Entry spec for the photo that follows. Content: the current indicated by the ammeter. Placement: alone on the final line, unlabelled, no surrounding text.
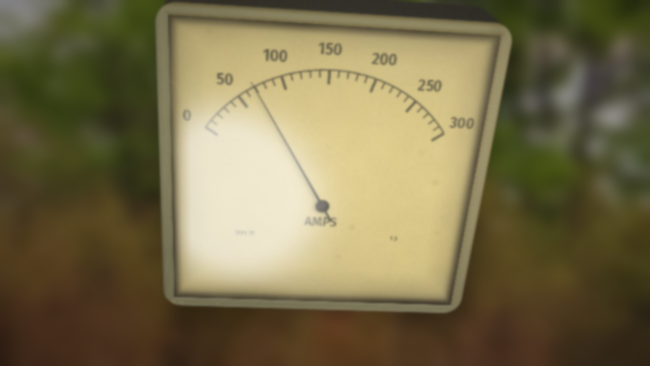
70 A
